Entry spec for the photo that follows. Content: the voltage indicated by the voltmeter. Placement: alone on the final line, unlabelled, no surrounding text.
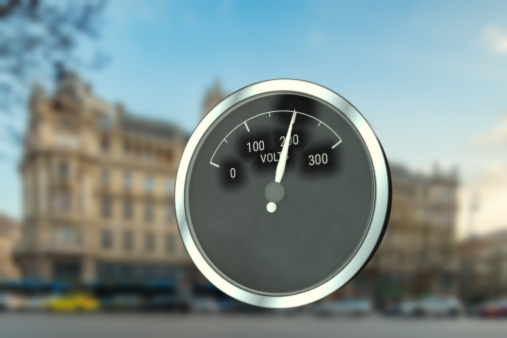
200 V
